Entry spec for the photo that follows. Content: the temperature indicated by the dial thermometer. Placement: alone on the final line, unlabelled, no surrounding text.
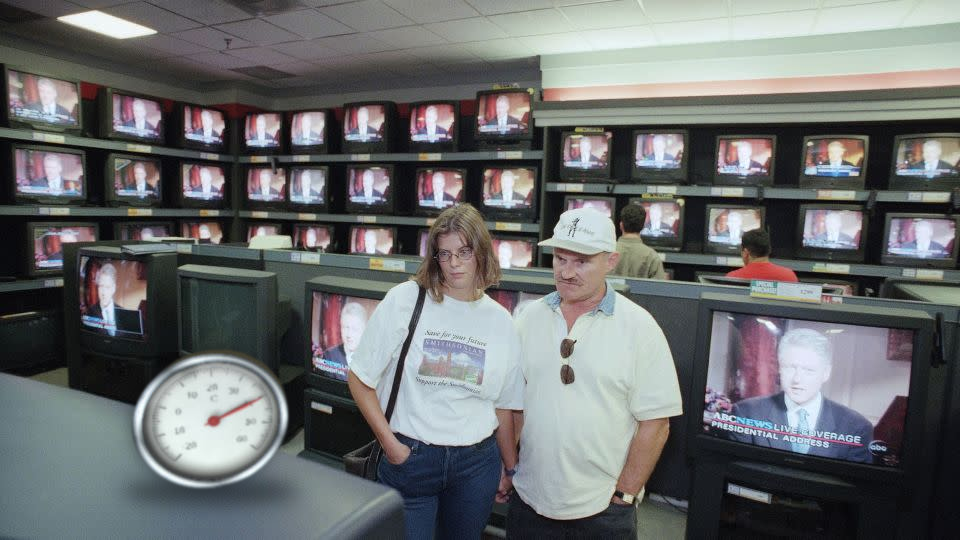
40 °C
